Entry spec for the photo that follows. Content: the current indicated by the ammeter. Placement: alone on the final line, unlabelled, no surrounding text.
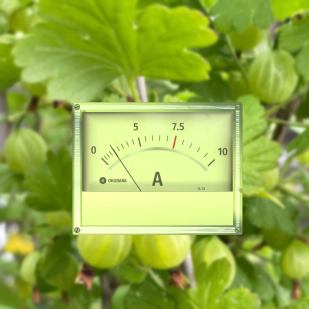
2.5 A
